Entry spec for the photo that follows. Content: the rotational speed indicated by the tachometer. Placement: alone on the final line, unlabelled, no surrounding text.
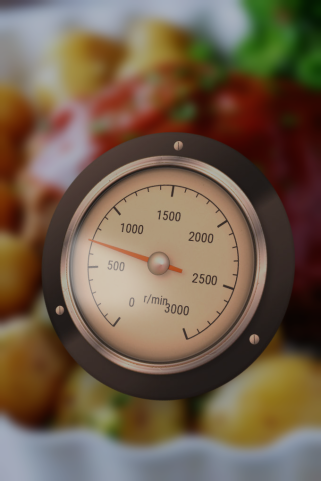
700 rpm
